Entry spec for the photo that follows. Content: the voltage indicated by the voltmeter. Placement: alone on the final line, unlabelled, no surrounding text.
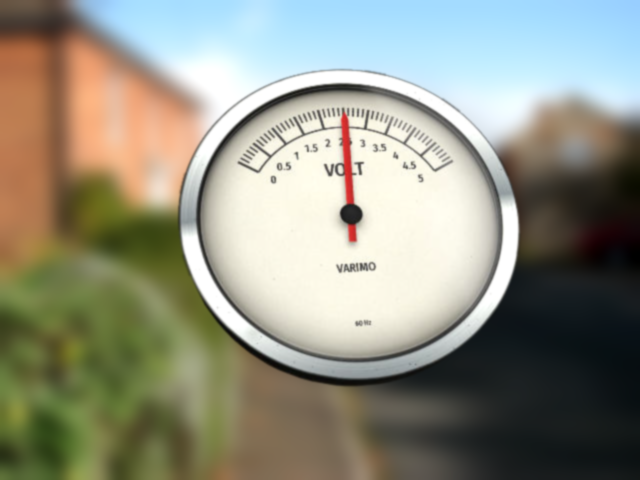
2.5 V
